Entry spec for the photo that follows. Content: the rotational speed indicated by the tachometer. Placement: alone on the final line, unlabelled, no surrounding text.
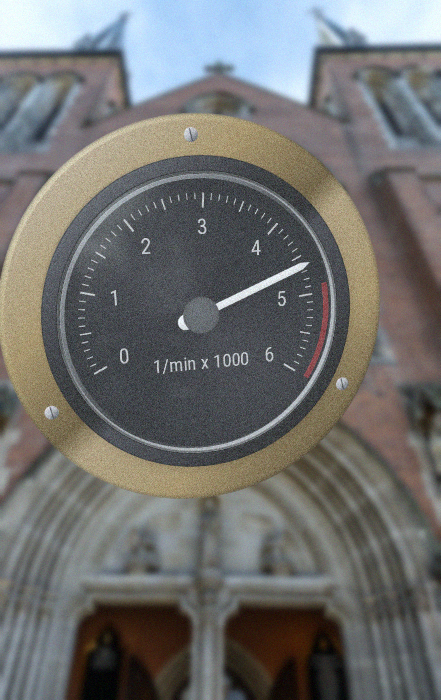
4600 rpm
